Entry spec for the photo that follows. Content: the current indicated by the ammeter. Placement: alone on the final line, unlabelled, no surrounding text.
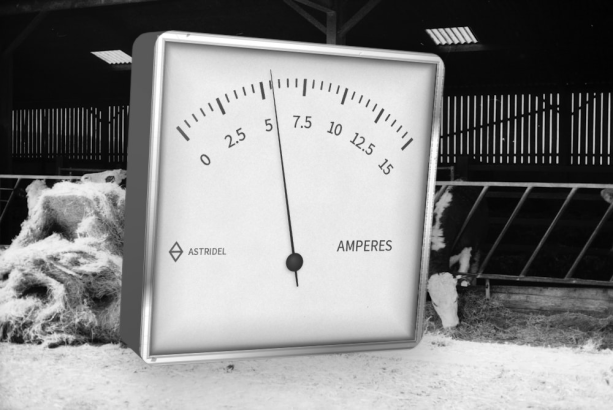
5.5 A
